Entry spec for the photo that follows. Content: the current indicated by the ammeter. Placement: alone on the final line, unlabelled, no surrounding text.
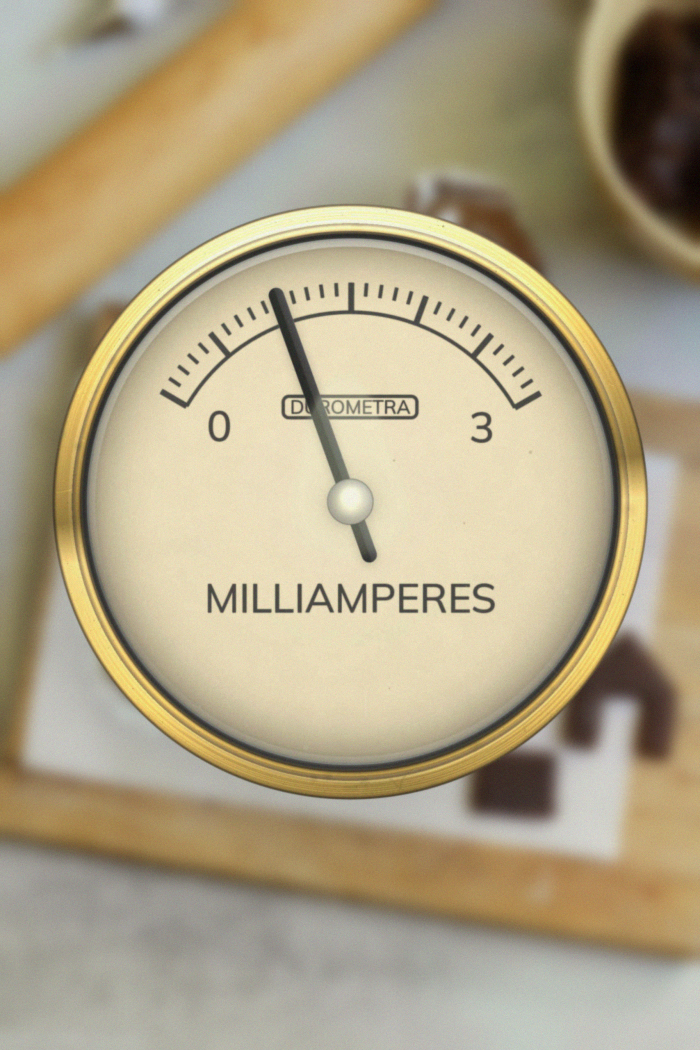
1 mA
